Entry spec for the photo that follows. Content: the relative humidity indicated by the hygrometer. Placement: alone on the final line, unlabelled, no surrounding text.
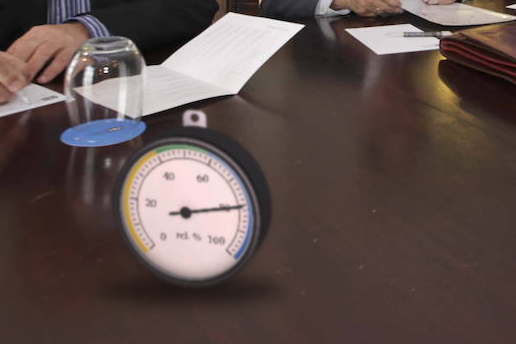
80 %
